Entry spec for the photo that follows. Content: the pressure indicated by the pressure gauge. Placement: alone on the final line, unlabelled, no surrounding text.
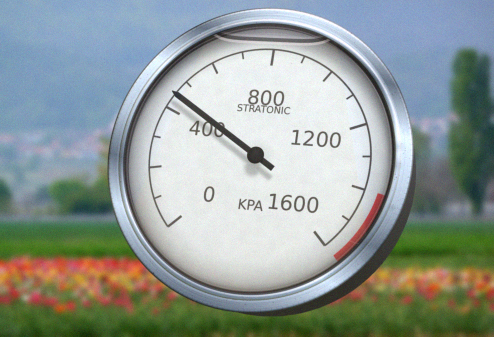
450 kPa
